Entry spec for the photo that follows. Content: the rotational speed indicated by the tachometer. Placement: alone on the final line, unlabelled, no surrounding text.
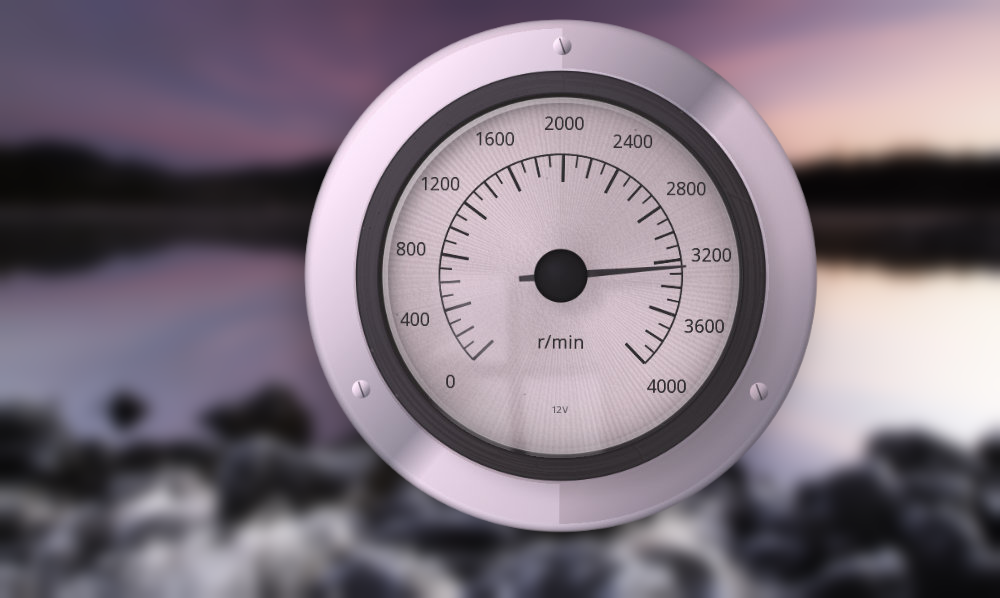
3250 rpm
